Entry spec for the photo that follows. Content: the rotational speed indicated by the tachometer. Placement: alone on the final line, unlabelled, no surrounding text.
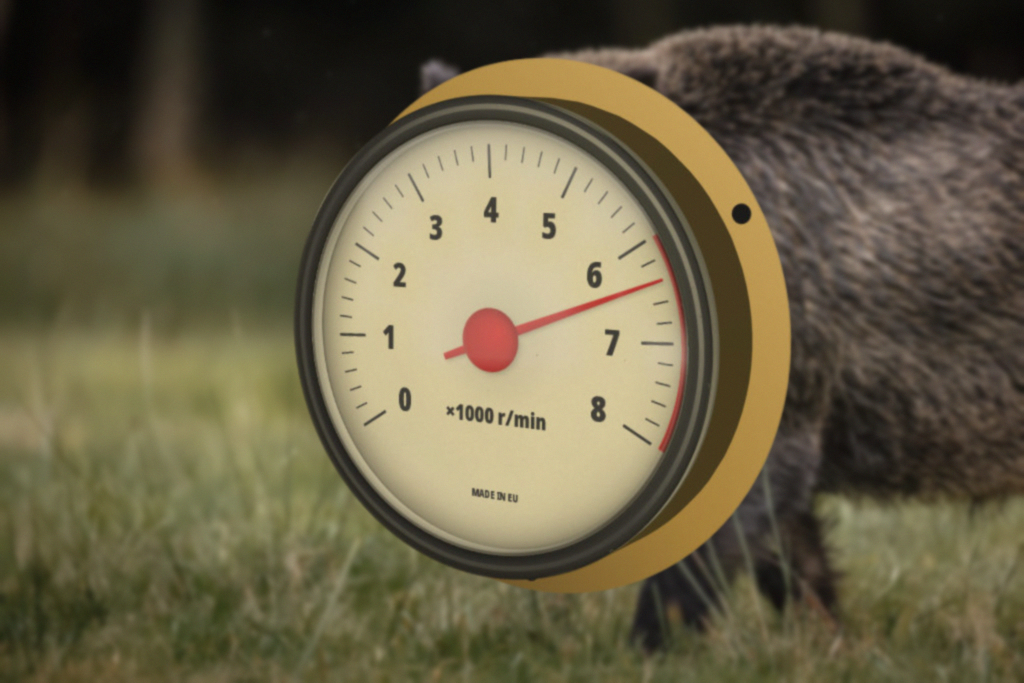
6400 rpm
